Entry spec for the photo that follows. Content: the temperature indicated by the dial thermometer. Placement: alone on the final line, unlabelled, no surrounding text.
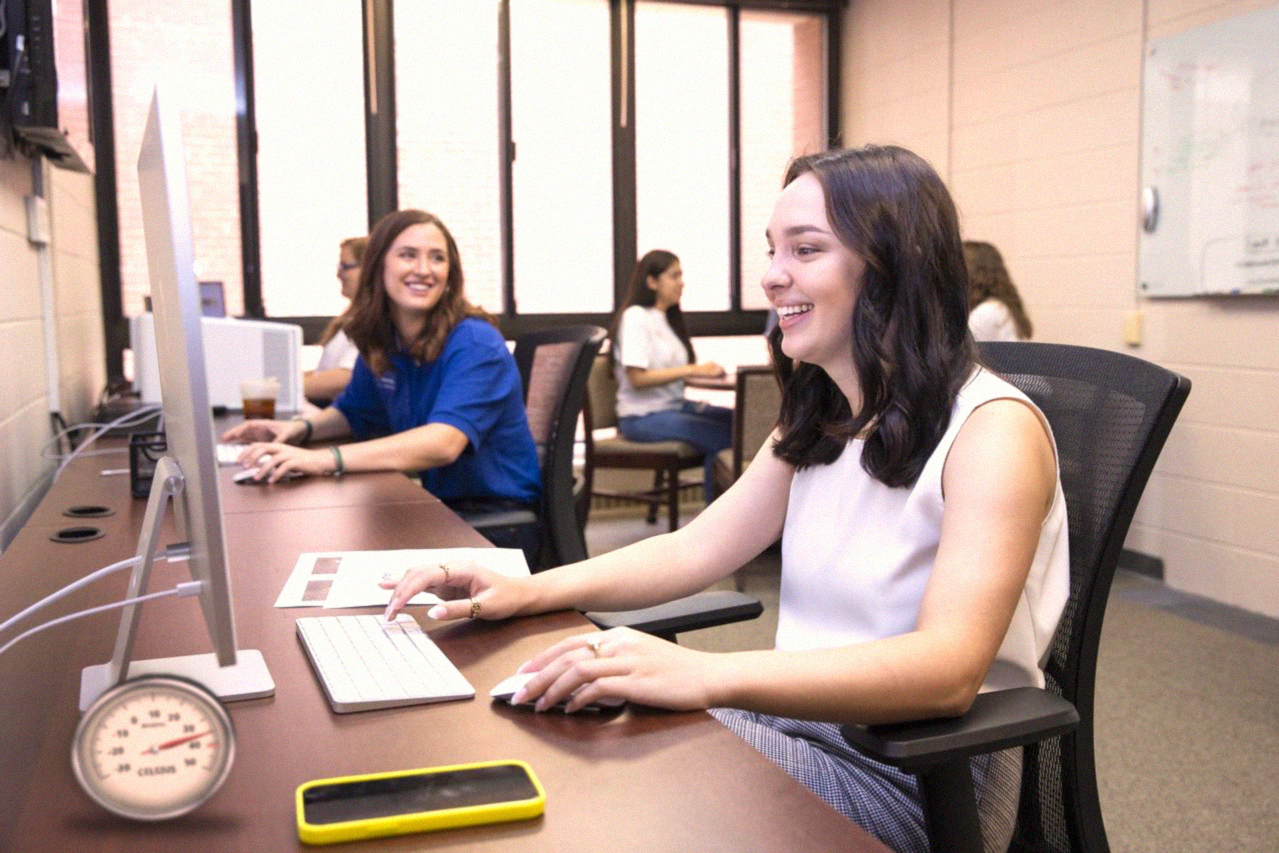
35 °C
